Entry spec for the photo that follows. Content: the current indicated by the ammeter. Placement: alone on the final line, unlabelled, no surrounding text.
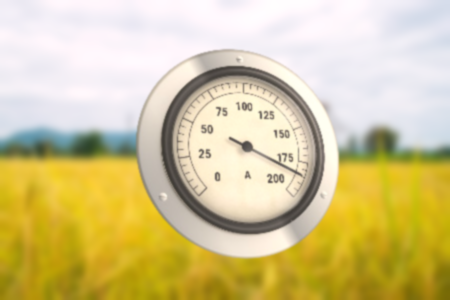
185 A
